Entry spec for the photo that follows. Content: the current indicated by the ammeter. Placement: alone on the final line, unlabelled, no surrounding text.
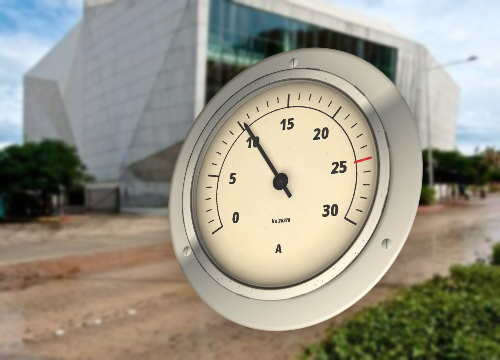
10.5 A
